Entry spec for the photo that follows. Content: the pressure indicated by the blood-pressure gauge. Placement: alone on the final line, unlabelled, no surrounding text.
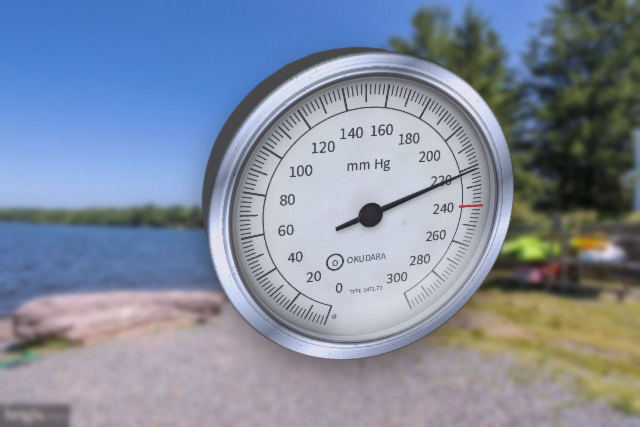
220 mmHg
